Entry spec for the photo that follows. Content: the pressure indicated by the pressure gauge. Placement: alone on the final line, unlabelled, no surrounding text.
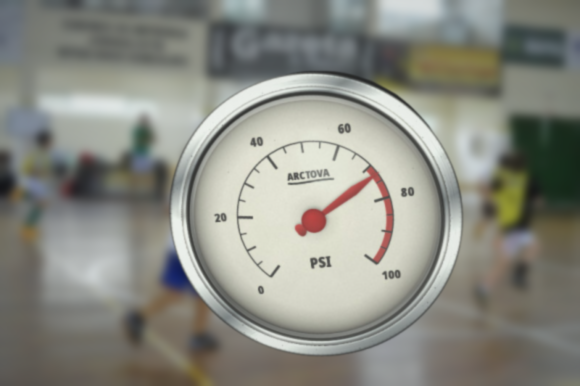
72.5 psi
